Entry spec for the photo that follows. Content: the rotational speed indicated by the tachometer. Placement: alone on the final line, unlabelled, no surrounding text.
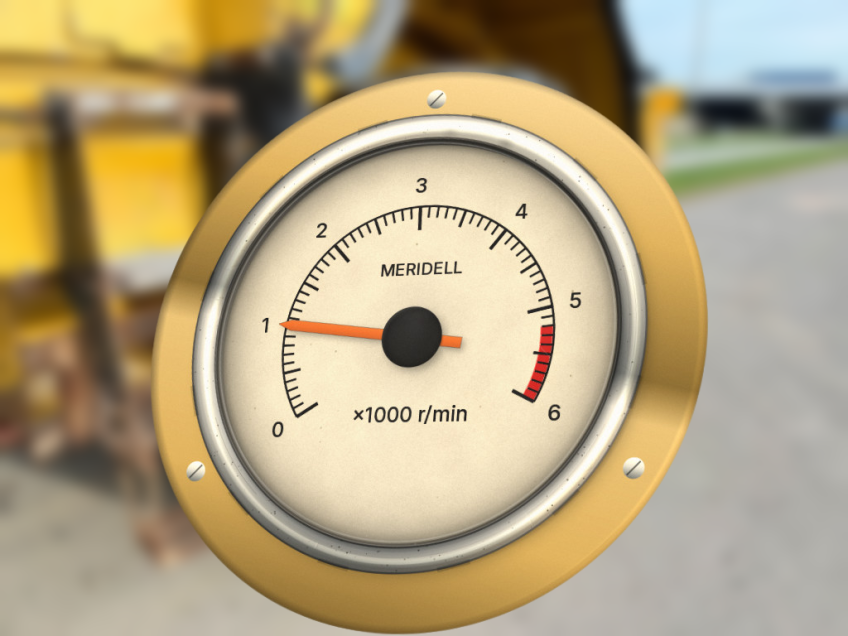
1000 rpm
